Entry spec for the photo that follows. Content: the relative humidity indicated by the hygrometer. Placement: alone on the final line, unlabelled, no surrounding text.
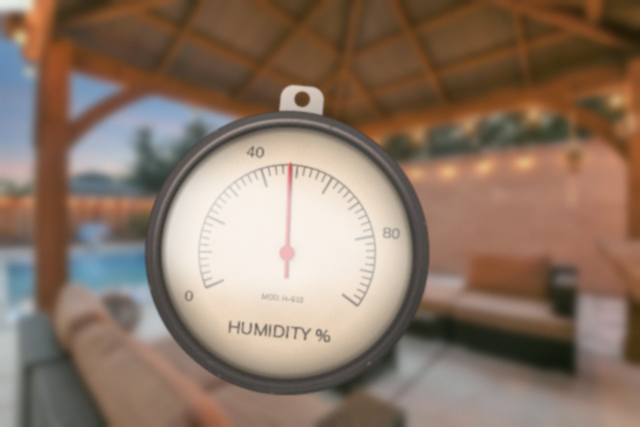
48 %
